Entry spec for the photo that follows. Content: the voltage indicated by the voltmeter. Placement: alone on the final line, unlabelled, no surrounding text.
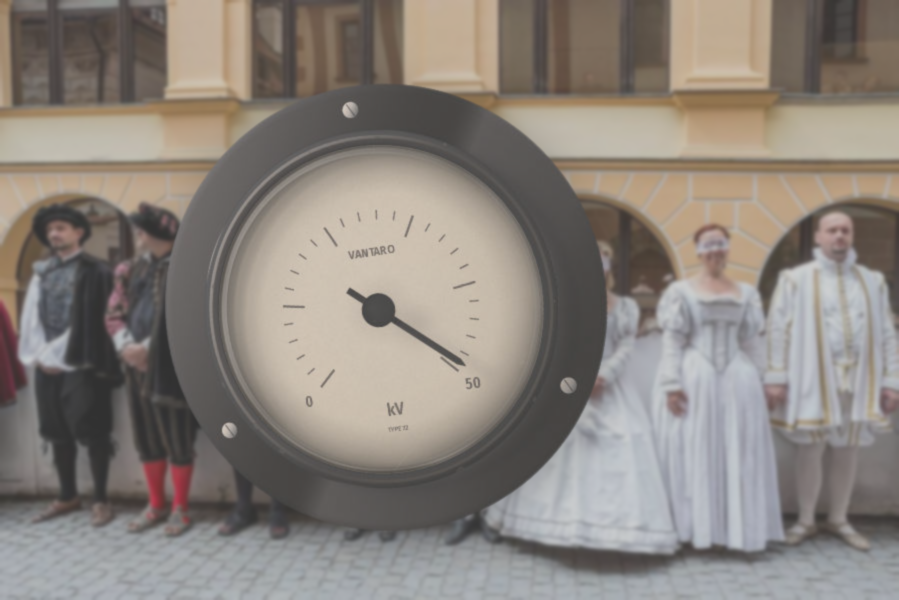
49 kV
